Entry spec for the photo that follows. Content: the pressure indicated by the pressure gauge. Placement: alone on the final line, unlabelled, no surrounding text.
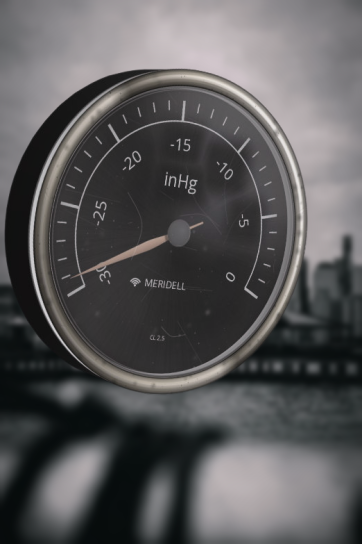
-29 inHg
